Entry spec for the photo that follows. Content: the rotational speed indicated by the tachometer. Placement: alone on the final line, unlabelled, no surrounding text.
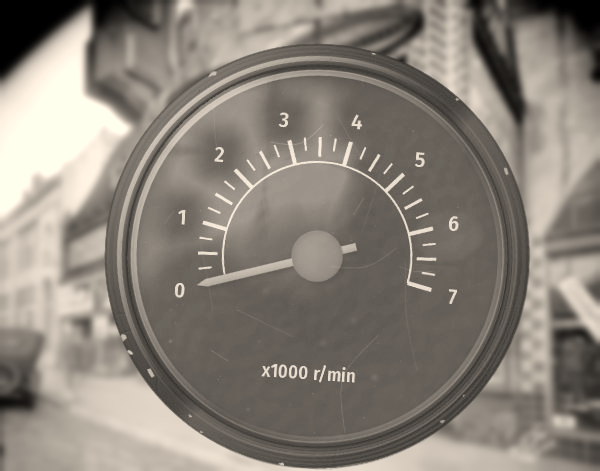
0 rpm
